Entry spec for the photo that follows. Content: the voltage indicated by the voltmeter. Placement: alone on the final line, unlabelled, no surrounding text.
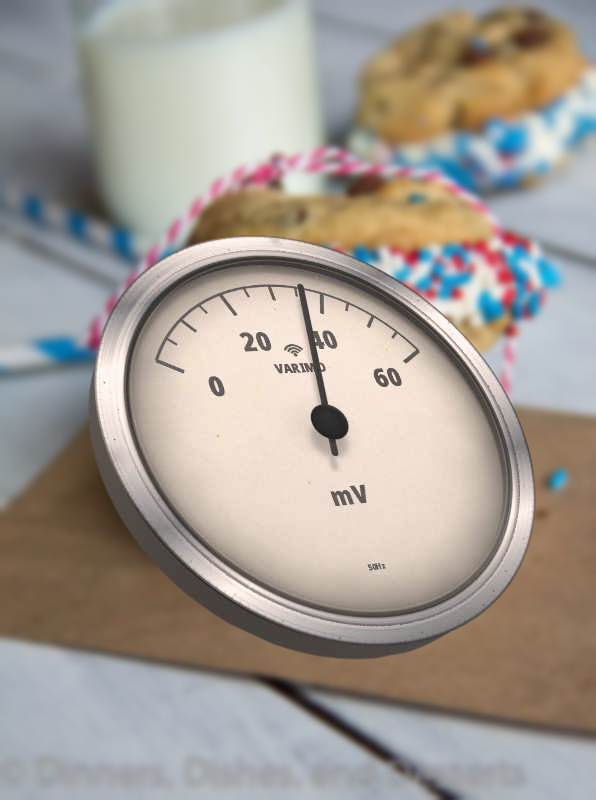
35 mV
